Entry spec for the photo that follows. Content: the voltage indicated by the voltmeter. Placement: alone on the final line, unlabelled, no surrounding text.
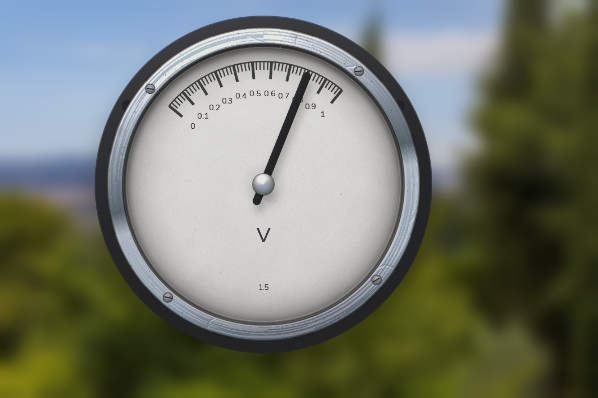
0.8 V
